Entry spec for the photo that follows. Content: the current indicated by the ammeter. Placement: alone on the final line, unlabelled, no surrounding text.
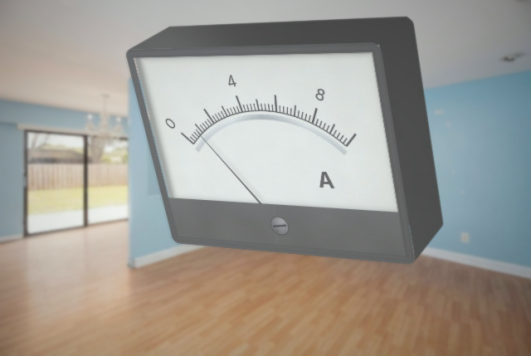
1 A
